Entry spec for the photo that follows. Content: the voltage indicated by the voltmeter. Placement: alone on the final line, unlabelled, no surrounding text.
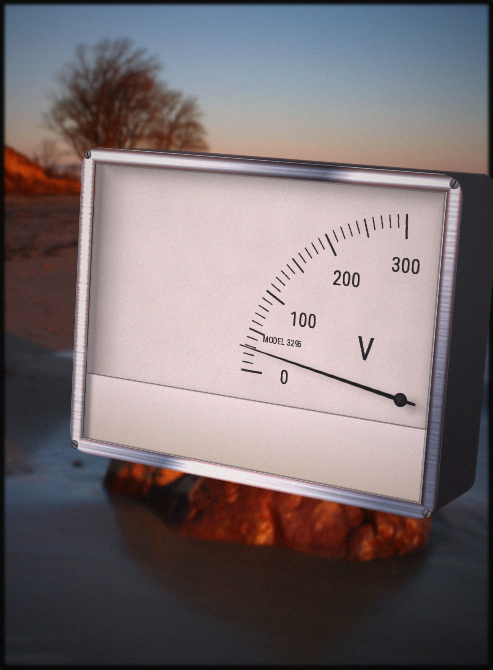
30 V
